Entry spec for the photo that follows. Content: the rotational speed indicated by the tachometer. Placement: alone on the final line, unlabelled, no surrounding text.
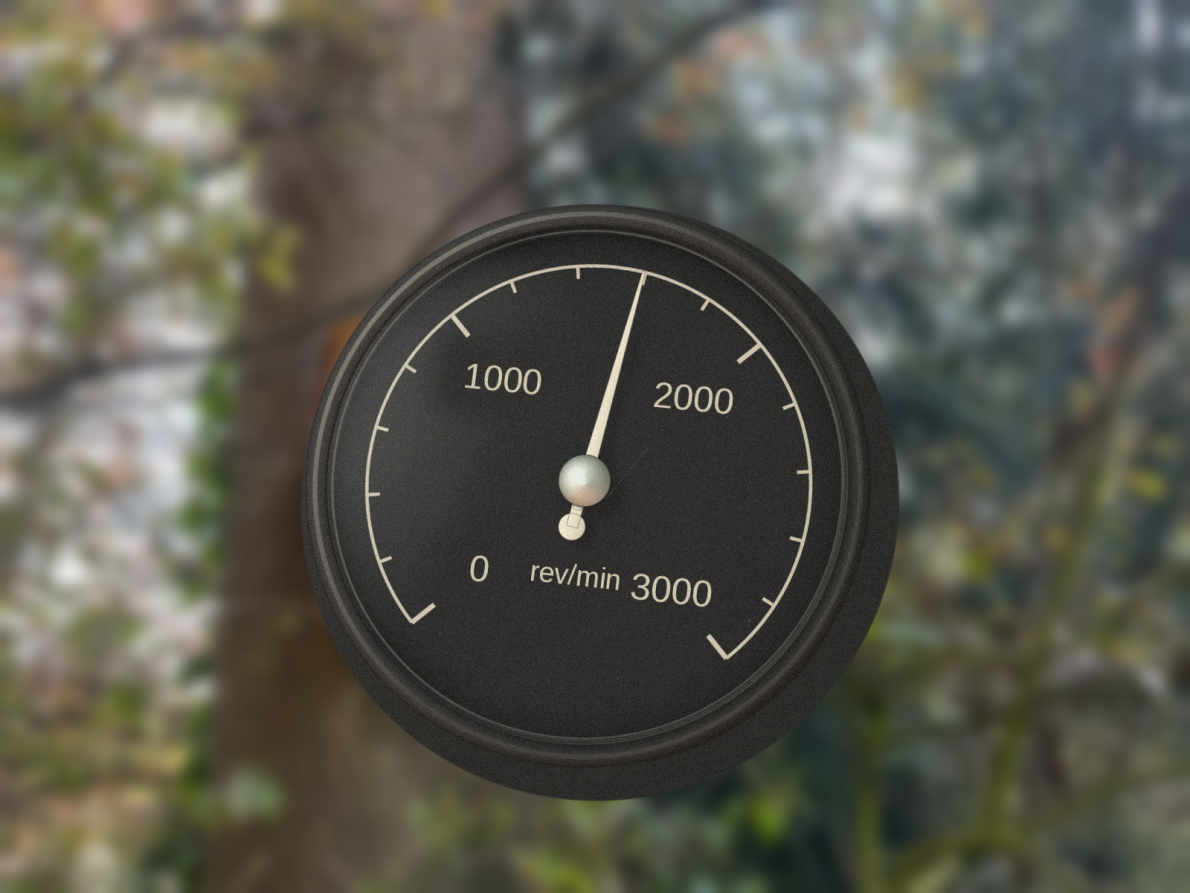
1600 rpm
